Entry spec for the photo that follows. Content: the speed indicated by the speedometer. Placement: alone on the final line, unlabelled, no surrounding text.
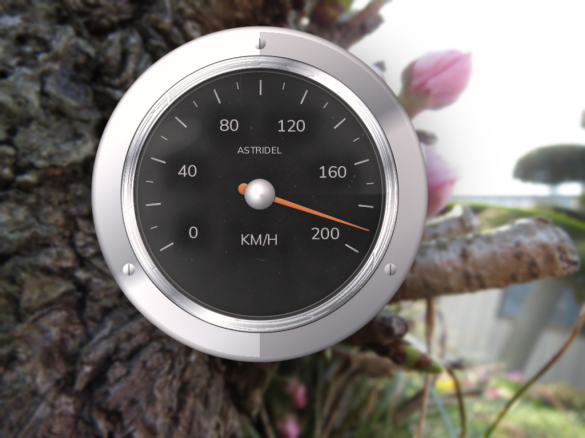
190 km/h
